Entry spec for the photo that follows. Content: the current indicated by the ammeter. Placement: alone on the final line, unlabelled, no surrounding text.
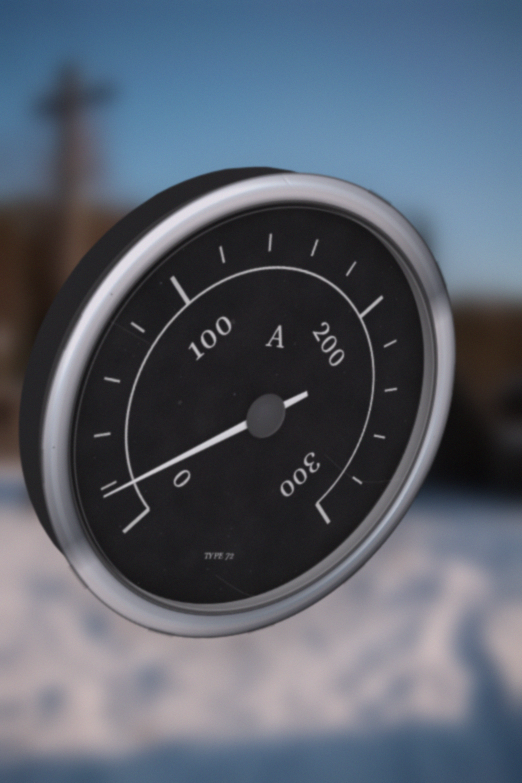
20 A
